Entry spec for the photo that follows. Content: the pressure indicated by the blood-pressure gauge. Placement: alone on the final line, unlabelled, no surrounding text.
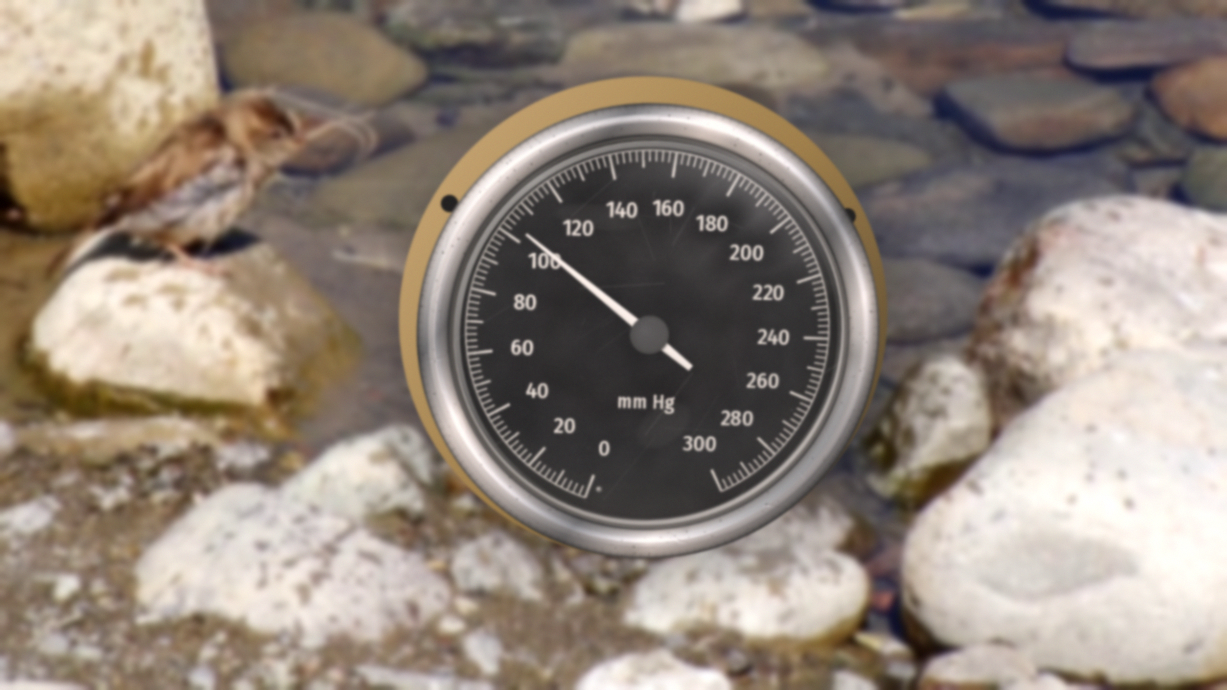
104 mmHg
